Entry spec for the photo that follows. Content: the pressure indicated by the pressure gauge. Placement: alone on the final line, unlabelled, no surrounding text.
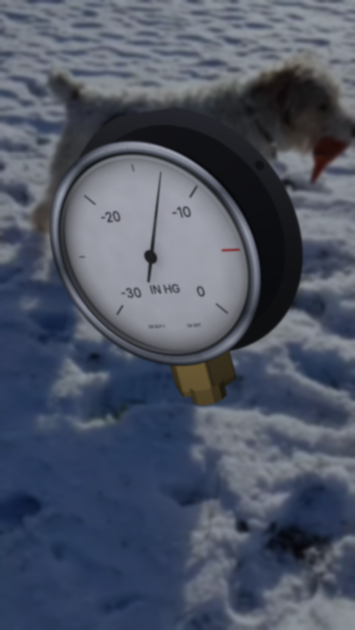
-12.5 inHg
